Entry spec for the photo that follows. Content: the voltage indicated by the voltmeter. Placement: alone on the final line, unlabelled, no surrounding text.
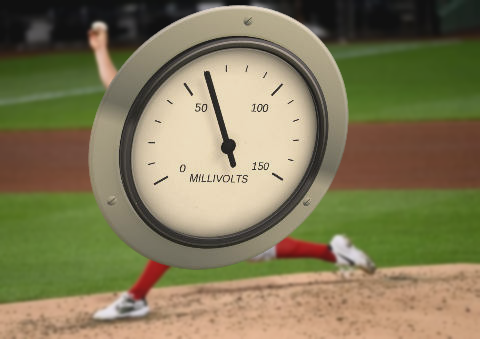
60 mV
